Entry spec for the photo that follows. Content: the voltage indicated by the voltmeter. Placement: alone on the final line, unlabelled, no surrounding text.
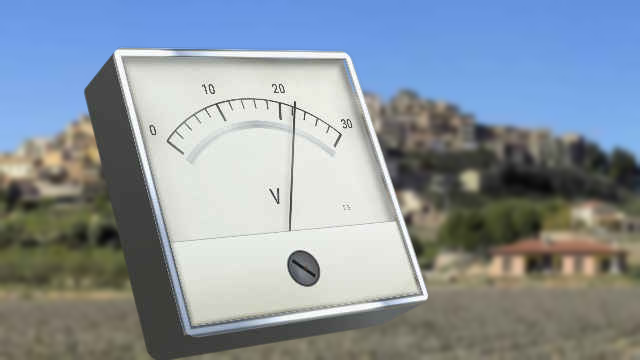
22 V
